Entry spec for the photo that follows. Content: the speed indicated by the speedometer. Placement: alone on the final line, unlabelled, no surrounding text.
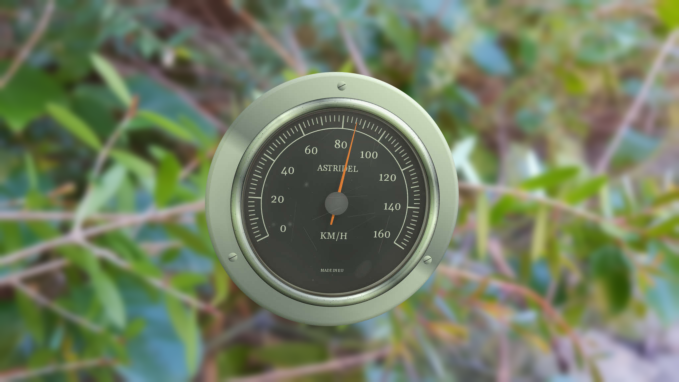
86 km/h
